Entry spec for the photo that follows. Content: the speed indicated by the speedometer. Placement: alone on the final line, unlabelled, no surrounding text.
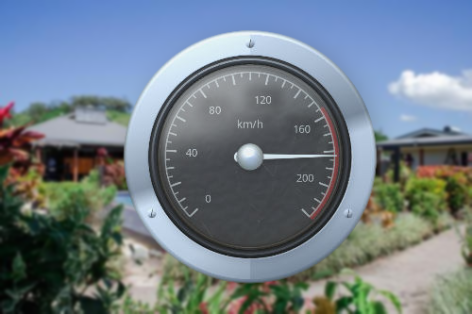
182.5 km/h
